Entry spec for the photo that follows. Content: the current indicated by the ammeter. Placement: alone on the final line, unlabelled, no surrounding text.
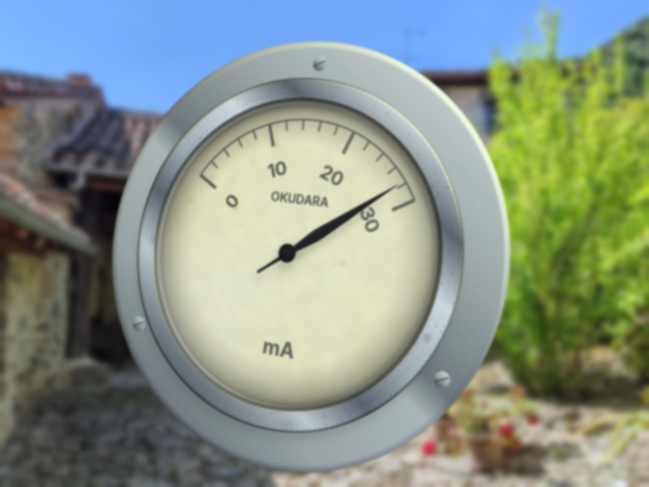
28 mA
